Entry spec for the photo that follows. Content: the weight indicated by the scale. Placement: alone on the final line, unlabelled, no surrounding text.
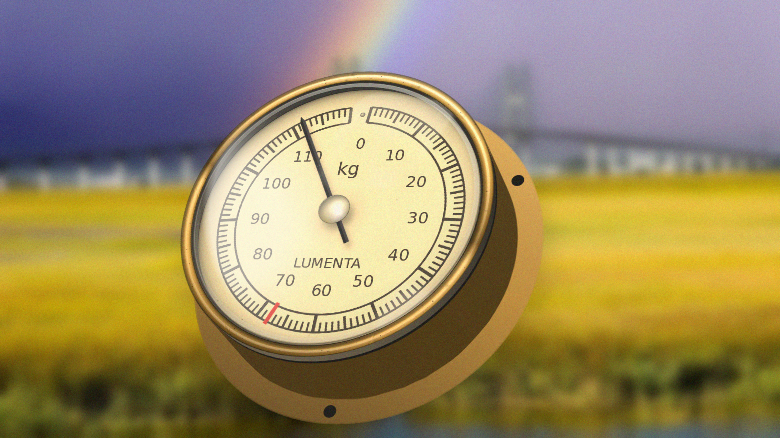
112 kg
